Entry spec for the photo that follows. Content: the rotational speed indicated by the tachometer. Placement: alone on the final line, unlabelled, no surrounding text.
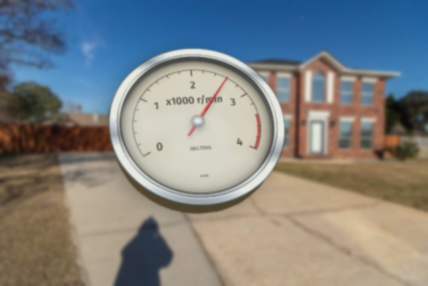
2600 rpm
